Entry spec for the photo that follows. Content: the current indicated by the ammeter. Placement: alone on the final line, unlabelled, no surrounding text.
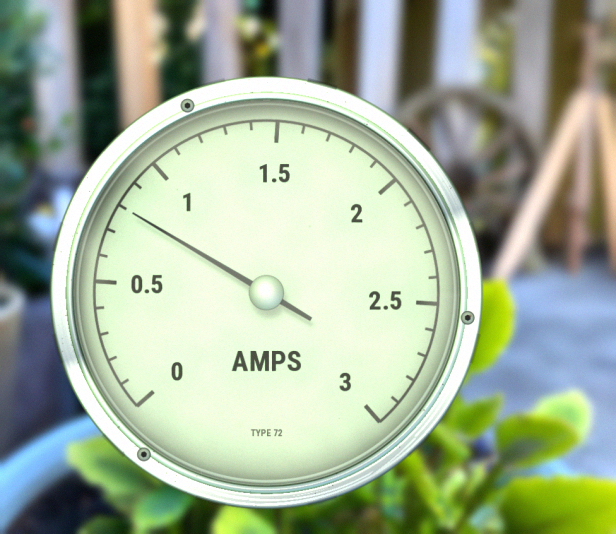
0.8 A
